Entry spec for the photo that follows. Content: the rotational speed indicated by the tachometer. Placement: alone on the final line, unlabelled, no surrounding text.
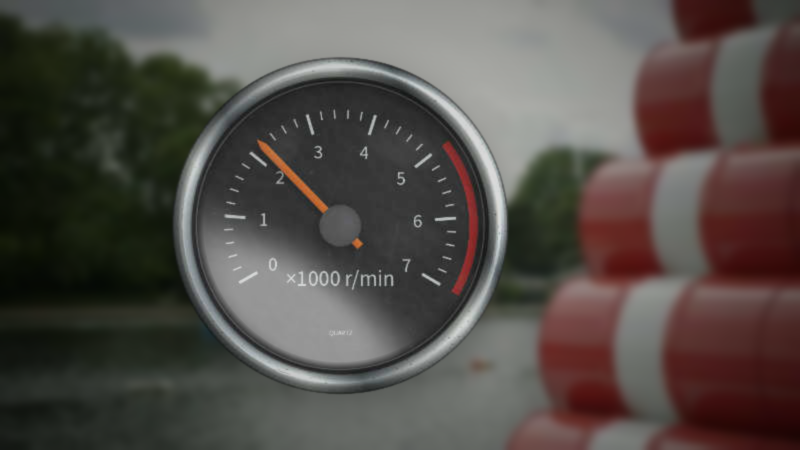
2200 rpm
